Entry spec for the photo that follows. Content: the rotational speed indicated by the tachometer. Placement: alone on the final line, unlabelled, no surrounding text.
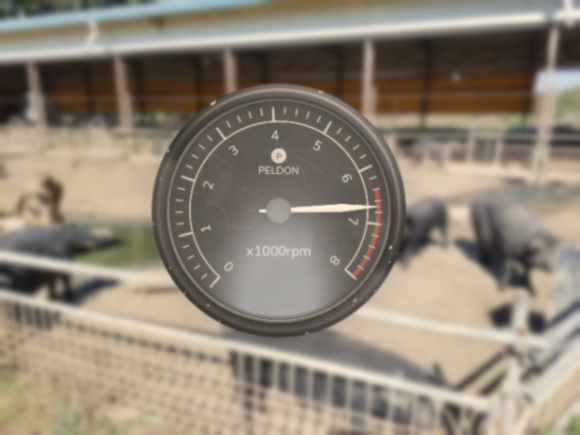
6700 rpm
